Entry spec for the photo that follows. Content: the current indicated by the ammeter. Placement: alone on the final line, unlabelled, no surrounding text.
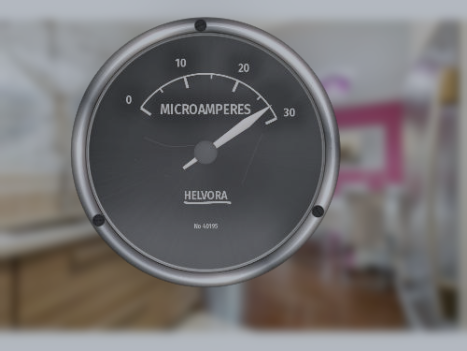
27.5 µA
